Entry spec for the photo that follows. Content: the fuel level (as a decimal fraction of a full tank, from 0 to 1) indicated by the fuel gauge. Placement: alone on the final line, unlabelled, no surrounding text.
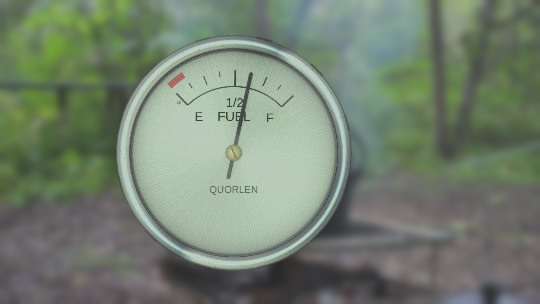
0.625
